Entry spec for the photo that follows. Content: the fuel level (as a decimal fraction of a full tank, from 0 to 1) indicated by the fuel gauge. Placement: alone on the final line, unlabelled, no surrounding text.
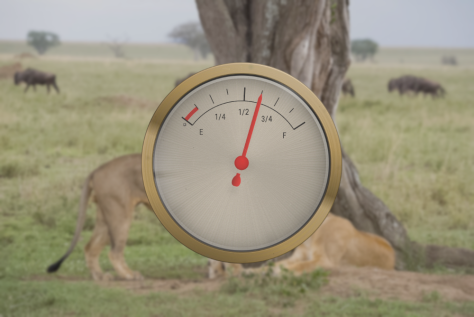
0.625
